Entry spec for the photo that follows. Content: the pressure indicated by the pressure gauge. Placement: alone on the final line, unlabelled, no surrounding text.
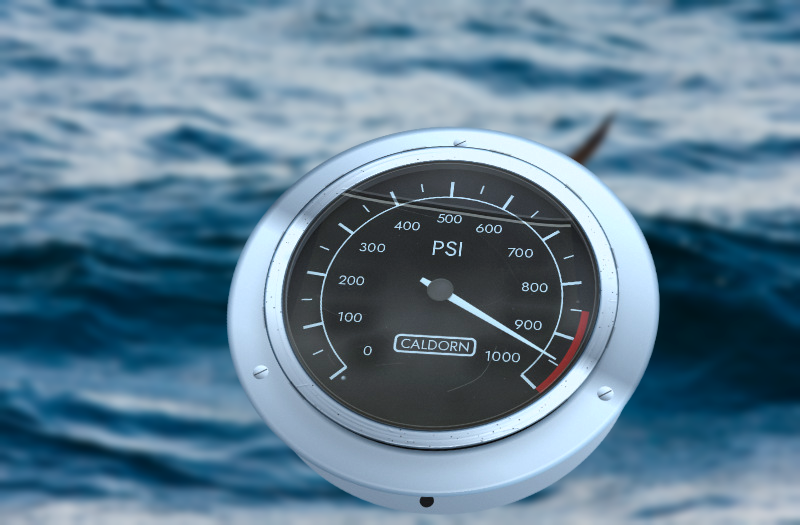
950 psi
